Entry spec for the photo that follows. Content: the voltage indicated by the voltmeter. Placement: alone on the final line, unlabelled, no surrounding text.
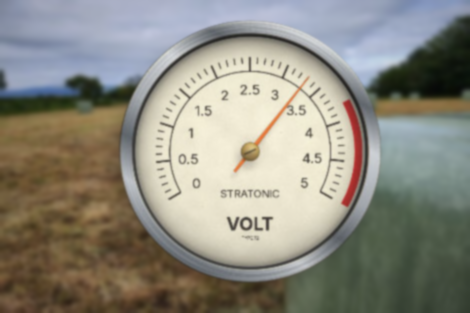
3.3 V
